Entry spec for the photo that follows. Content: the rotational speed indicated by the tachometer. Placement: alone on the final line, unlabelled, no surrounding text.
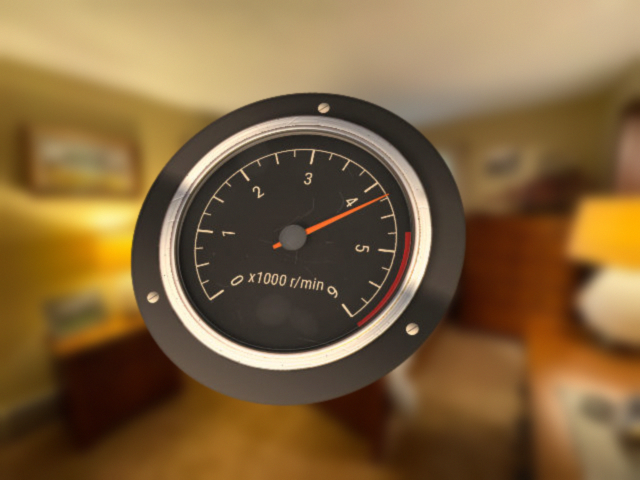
4250 rpm
